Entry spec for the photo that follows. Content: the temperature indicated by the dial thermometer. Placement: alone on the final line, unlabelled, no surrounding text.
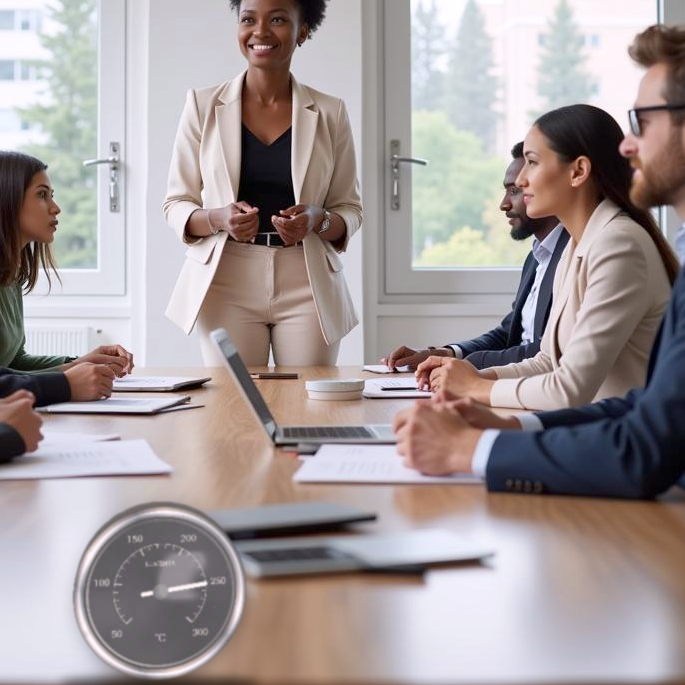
250 °C
